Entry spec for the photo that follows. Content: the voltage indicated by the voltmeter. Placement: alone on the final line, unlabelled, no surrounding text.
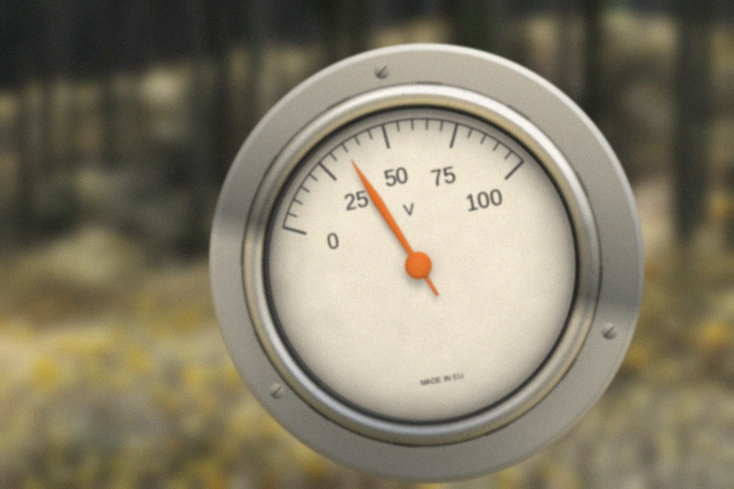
35 V
